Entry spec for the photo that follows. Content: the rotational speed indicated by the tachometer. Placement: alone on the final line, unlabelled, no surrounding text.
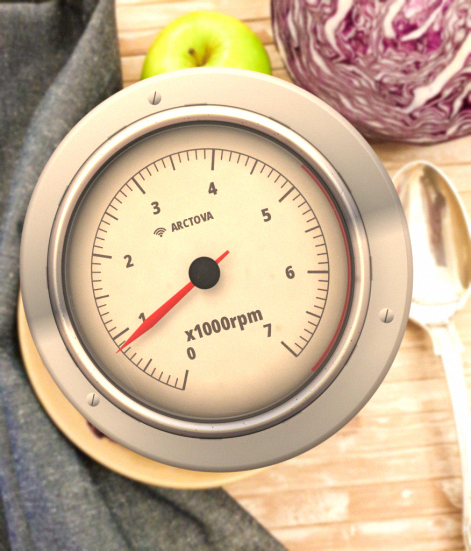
850 rpm
